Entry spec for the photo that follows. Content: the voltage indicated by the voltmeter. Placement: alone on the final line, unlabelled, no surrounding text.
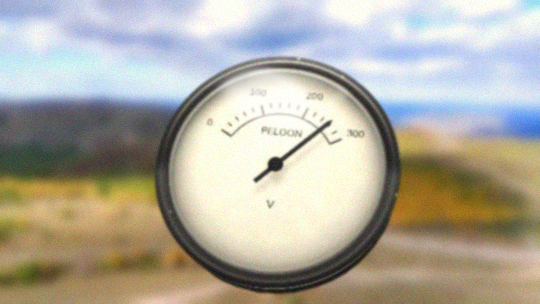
260 V
